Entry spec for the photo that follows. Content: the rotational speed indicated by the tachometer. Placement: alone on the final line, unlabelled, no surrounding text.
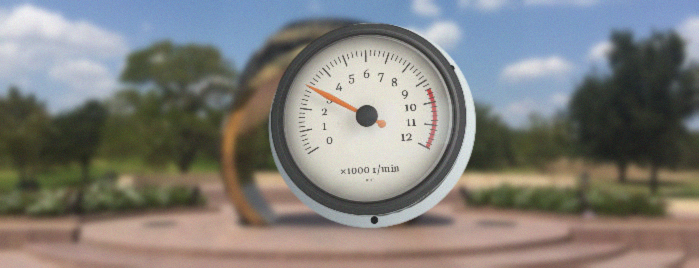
3000 rpm
